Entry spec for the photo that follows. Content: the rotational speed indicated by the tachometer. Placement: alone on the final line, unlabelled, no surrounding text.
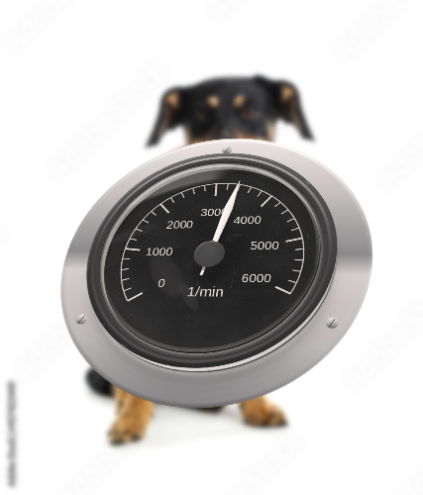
3400 rpm
